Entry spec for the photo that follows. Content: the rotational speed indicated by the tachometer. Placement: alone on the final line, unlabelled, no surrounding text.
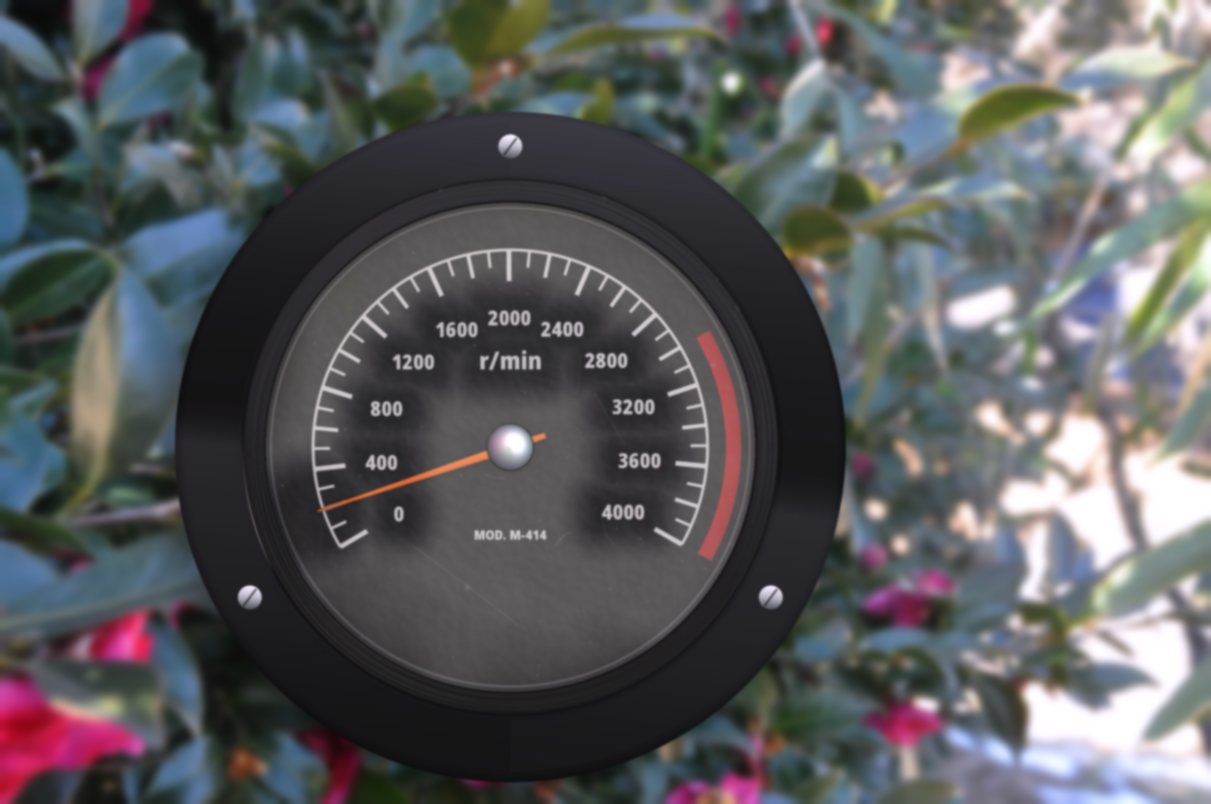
200 rpm
